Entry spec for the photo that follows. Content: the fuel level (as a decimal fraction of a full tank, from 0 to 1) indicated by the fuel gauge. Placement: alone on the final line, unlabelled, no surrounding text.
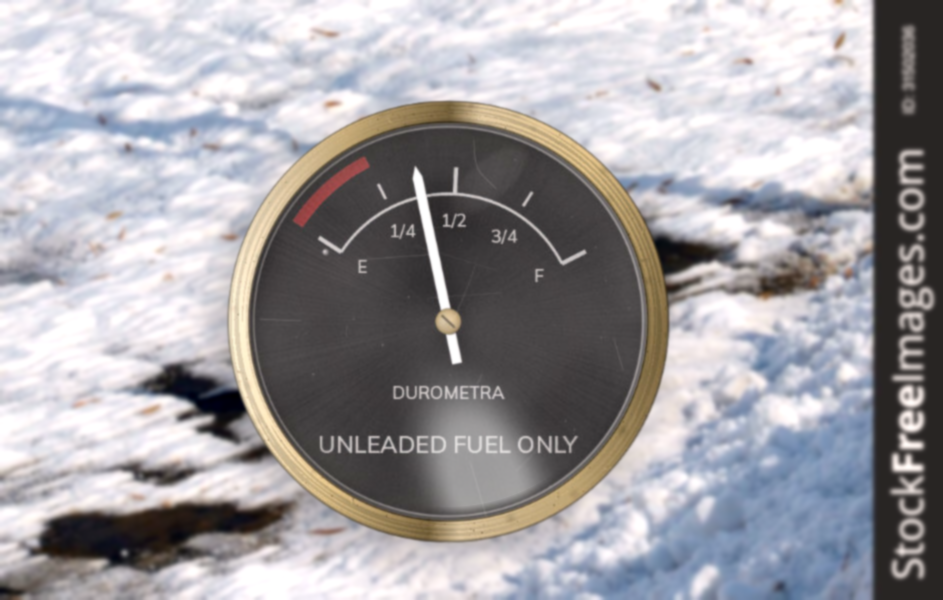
0.375
